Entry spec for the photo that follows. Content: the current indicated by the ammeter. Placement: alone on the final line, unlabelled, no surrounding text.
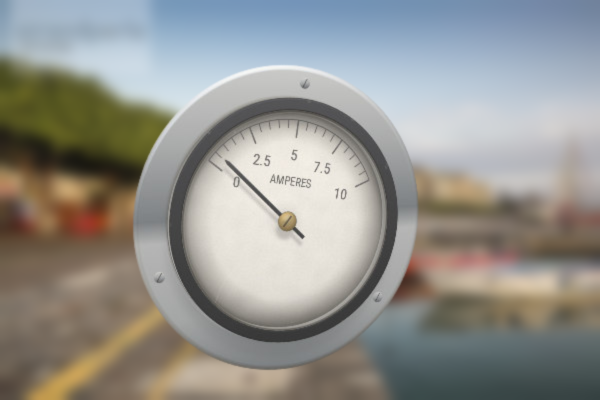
0.5 A
